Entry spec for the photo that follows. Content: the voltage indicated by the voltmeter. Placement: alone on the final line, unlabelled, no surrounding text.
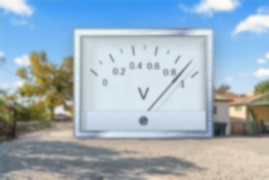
0.9 V
